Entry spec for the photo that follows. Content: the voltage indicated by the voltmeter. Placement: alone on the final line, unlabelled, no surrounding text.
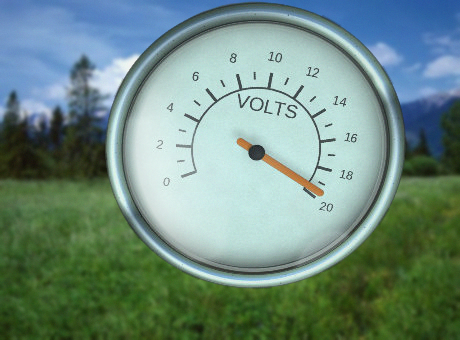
19.5 V
